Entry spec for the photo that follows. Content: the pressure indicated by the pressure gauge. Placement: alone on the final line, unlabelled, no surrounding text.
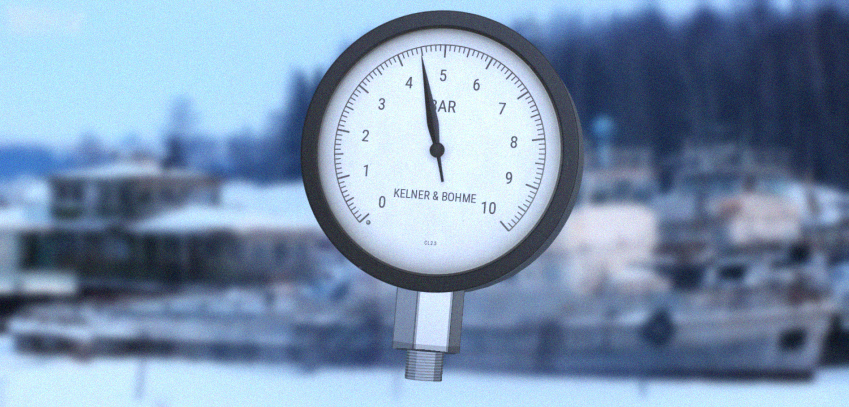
4.5 bar
